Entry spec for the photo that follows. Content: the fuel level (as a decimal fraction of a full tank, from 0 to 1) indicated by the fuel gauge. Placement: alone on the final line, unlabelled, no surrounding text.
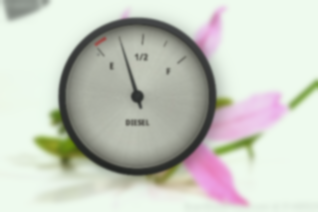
0.25
